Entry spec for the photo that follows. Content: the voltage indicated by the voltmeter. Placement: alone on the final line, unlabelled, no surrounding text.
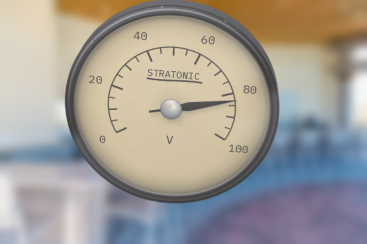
82.5 V
